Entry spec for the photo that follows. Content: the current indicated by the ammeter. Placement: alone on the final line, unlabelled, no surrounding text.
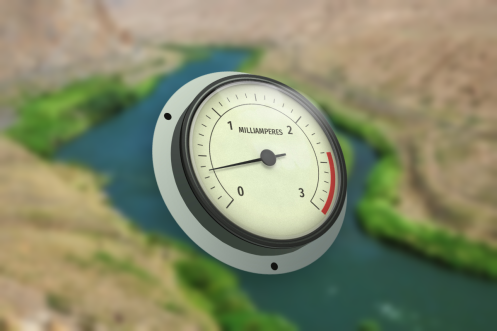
0.35 mA
